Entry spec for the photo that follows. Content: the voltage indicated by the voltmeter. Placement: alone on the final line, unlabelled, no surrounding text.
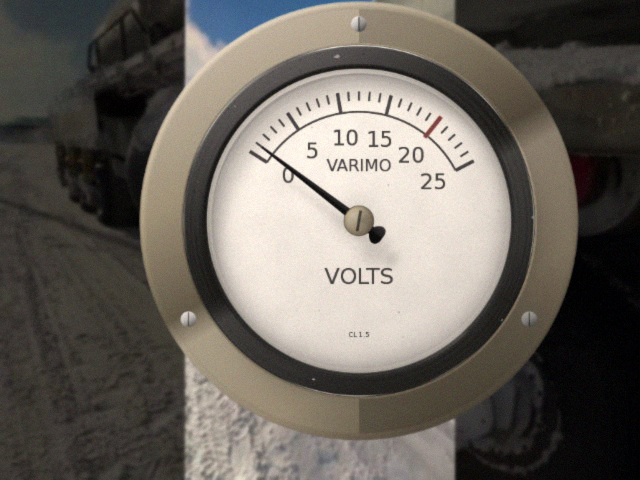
1 V
